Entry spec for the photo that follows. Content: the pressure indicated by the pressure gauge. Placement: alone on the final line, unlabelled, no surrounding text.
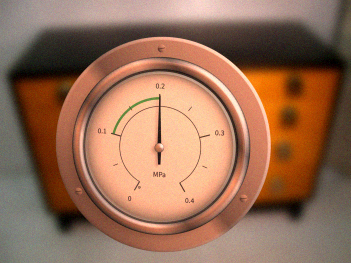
0.2 MPa
